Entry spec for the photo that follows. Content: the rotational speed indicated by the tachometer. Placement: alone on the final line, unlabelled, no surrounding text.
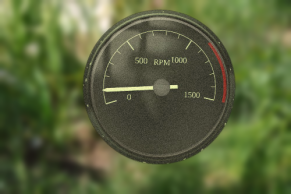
100 rpm
